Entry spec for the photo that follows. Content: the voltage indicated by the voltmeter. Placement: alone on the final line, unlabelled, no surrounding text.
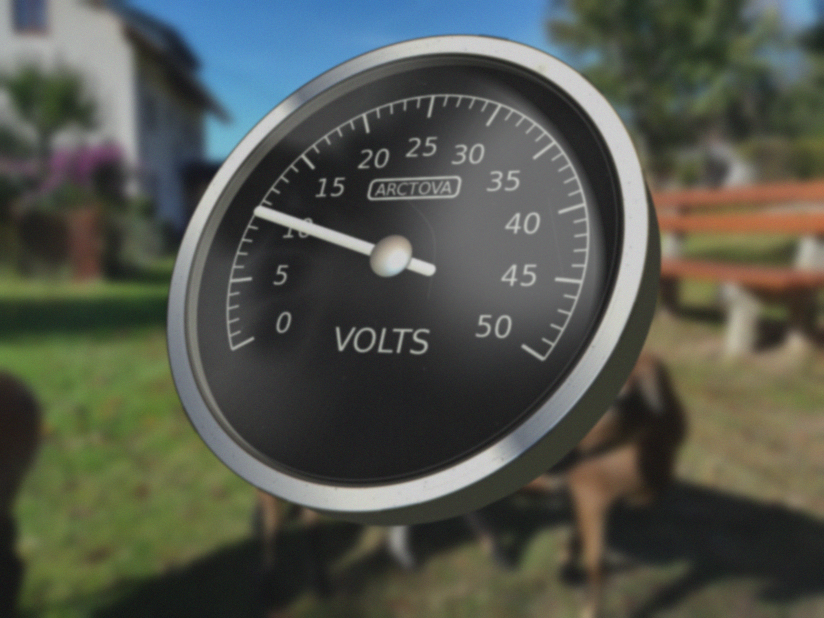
10 V
